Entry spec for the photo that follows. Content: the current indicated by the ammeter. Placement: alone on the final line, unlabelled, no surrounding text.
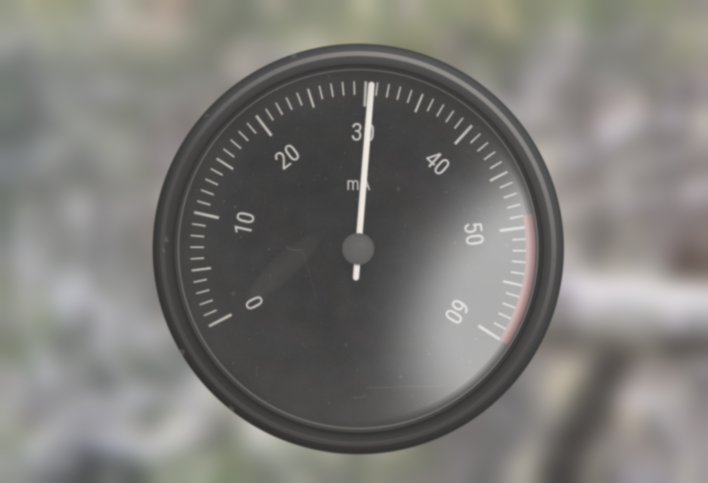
30.5 mA
